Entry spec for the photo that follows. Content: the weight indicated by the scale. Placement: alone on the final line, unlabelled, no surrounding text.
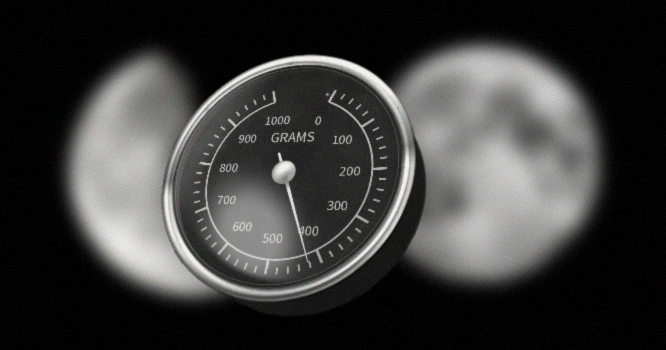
420 g
